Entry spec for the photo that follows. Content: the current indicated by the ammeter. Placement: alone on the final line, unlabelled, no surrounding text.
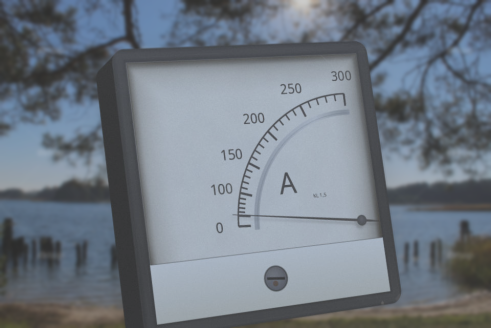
50 A
